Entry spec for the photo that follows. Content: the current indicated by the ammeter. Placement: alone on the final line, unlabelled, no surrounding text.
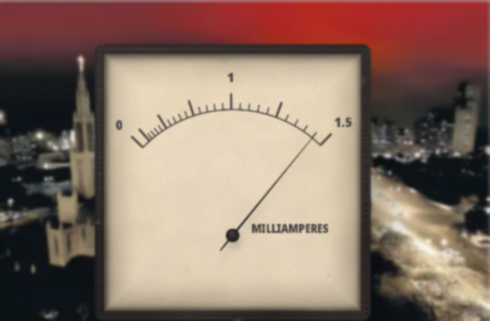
1.45 mA
